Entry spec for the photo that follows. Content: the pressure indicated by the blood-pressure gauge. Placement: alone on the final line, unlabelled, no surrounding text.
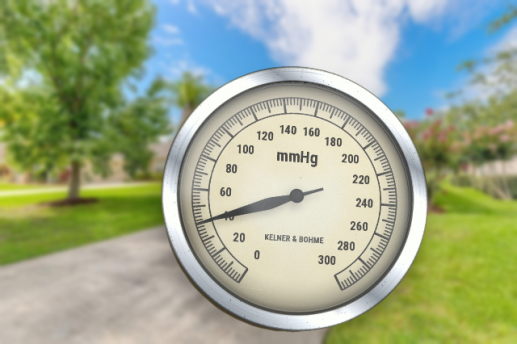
40 mmHg
